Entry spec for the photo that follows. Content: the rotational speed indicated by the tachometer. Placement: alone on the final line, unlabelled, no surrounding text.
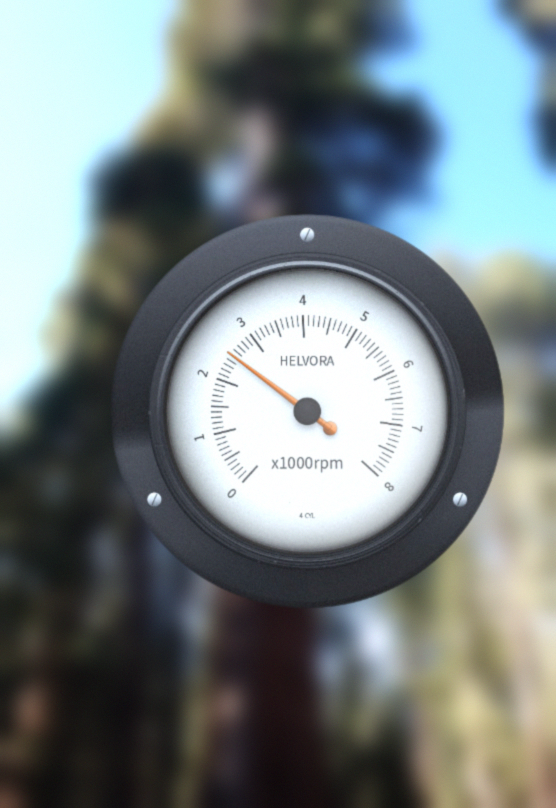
2500 rpm
